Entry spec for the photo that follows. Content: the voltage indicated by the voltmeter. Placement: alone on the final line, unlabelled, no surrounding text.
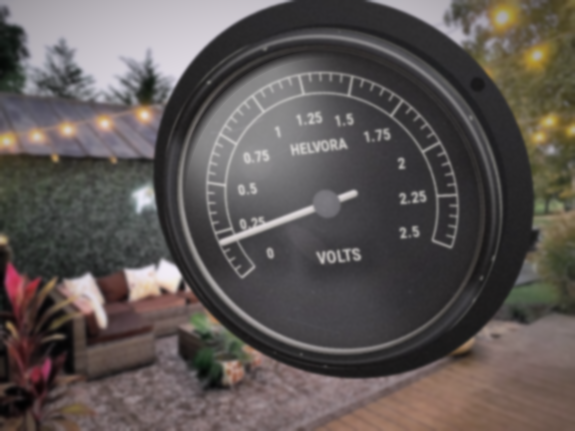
0.2 V
